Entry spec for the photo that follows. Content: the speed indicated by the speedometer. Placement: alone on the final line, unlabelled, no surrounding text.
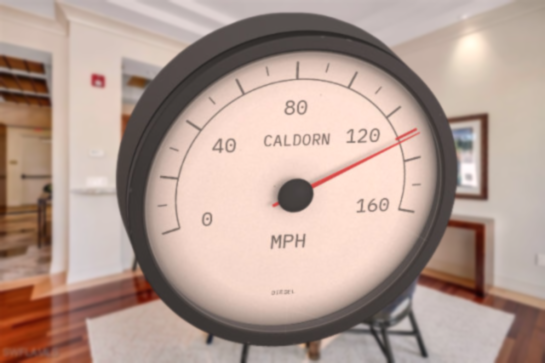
130 mph
